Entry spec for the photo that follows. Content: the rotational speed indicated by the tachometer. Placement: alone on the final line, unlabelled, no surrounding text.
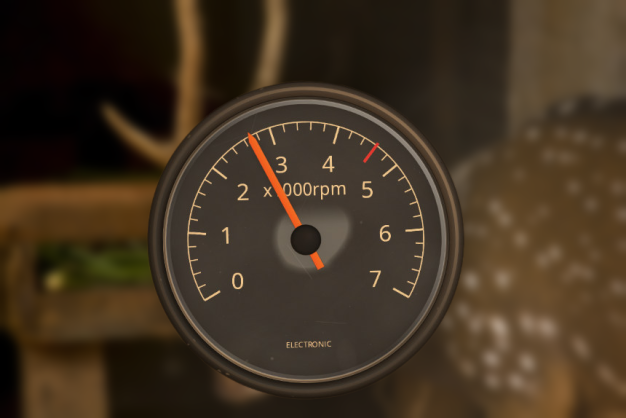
2700 rpm
